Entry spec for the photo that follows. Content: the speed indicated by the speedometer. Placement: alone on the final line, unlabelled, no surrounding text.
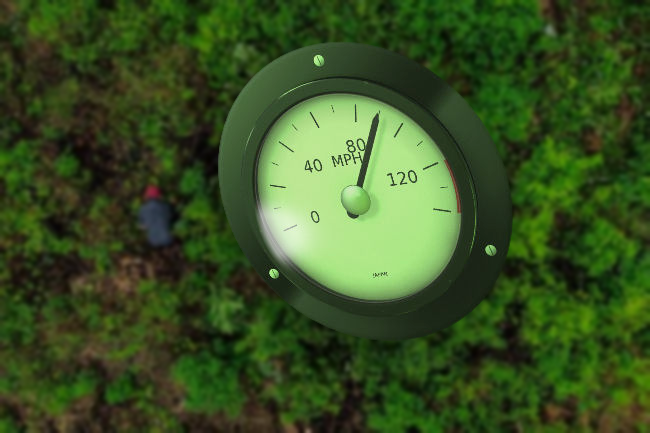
90 mph
